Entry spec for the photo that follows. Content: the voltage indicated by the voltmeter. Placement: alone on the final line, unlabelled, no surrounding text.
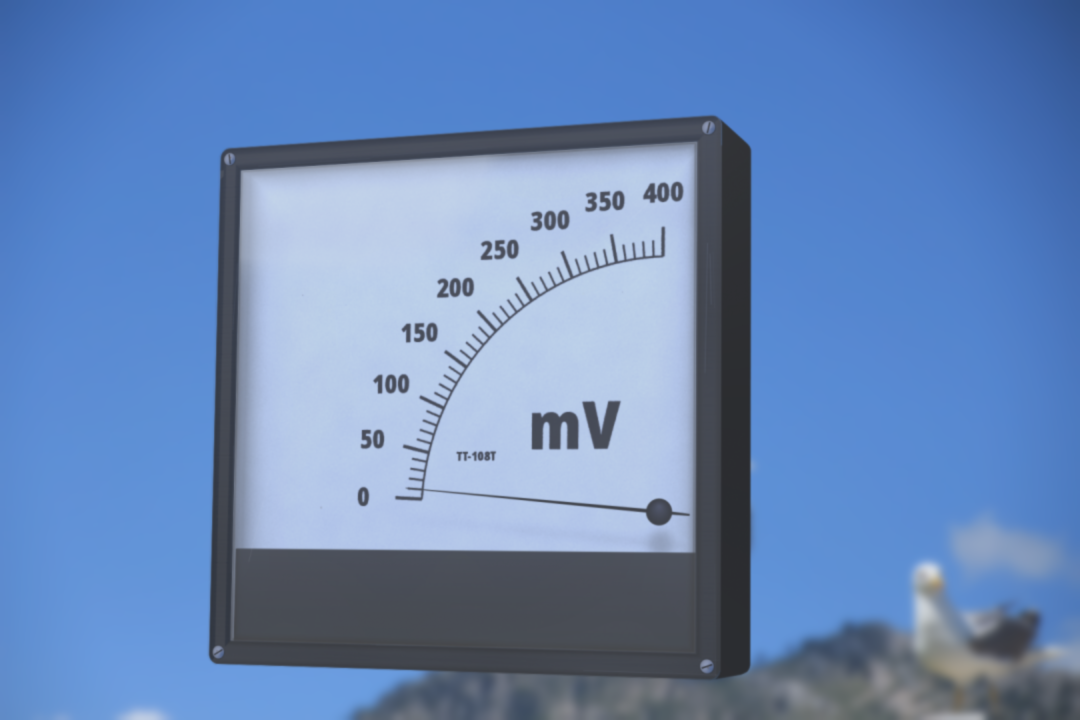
10 mV
